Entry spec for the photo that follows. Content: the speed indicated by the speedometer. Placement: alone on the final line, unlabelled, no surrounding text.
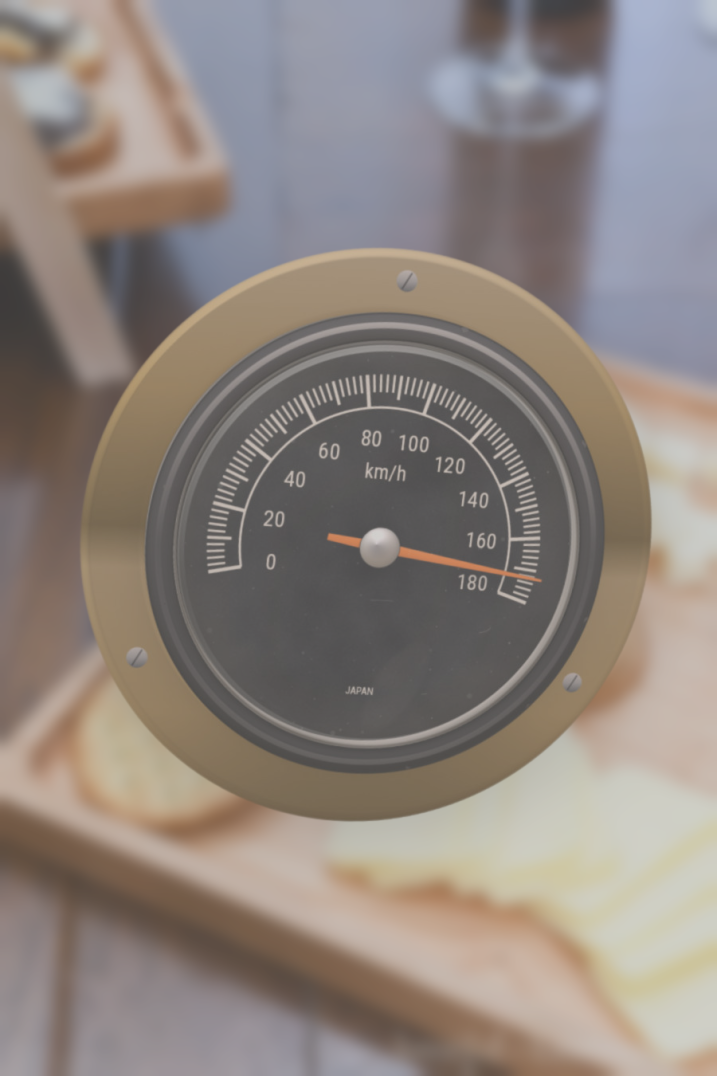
172 km/h
